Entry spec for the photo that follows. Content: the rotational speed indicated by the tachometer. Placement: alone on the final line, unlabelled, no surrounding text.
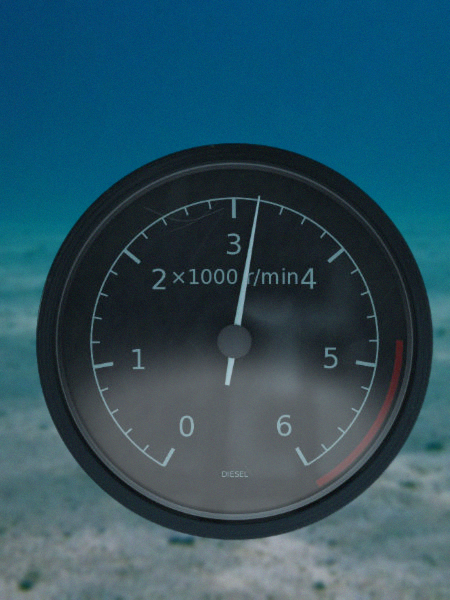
3200 rpm
